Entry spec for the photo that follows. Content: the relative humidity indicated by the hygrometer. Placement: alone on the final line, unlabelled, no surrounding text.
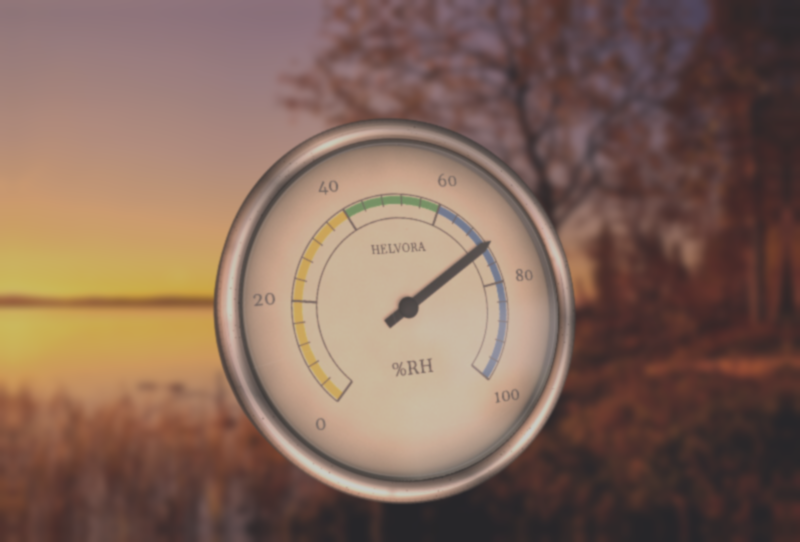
72 %
